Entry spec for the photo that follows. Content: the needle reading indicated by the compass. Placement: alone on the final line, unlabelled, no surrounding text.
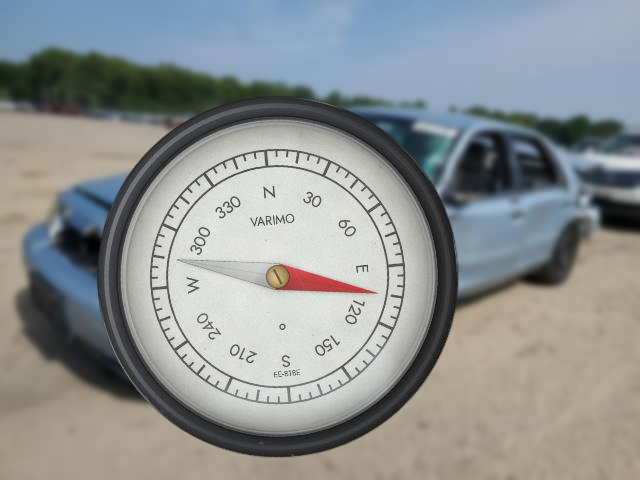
105 °
